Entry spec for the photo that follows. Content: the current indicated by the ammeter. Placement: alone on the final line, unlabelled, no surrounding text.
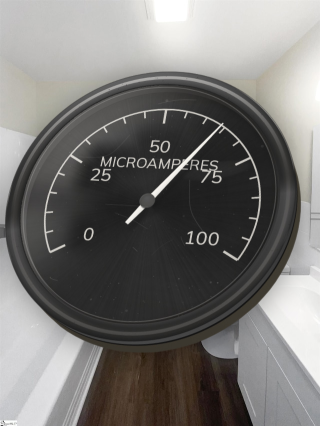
65 µA
